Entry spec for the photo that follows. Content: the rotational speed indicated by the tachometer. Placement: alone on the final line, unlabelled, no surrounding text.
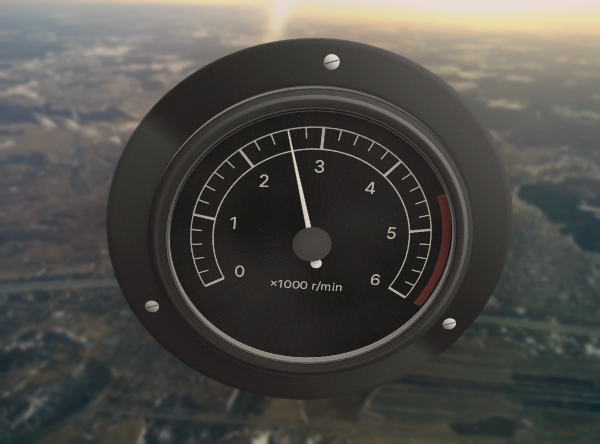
2600 rpm
